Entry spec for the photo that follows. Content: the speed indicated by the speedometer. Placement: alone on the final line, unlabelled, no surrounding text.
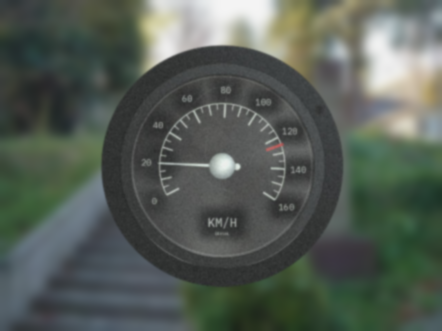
20 km/h
